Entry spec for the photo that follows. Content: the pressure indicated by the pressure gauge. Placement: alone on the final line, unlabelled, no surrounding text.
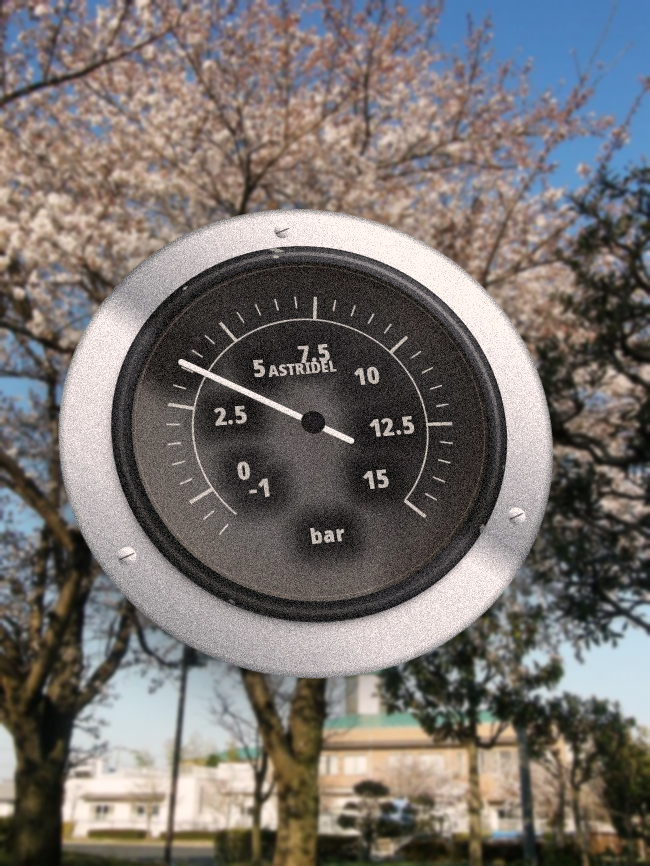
3.5 bar
